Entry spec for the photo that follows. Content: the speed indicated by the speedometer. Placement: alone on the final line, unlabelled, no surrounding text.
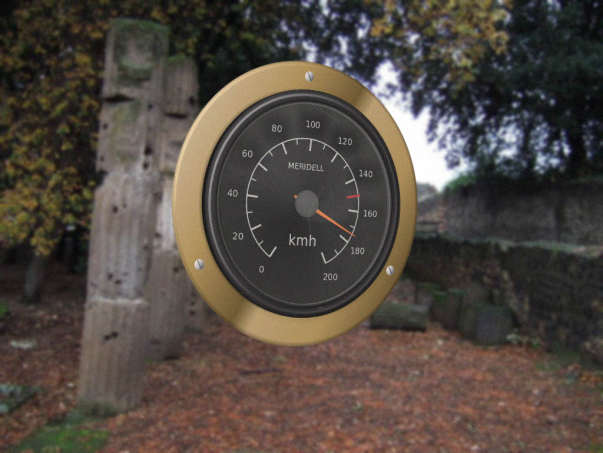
175 km/h
